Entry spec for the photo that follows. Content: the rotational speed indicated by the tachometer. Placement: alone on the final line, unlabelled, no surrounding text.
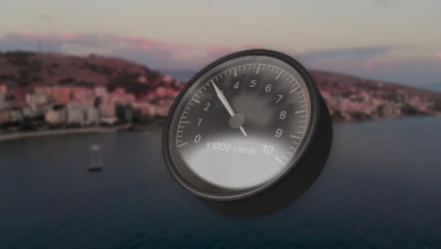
3000 rpm
